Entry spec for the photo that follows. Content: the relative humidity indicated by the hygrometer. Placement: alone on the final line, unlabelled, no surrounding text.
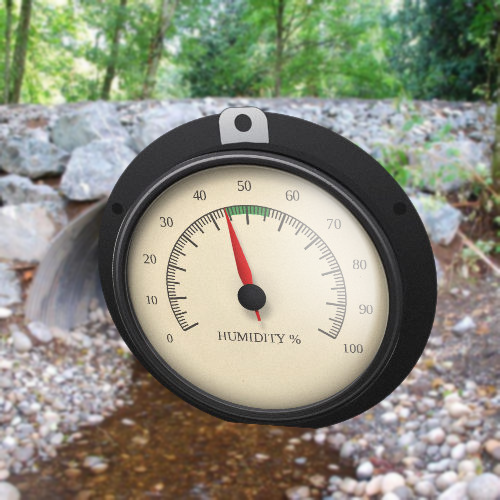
45 %
